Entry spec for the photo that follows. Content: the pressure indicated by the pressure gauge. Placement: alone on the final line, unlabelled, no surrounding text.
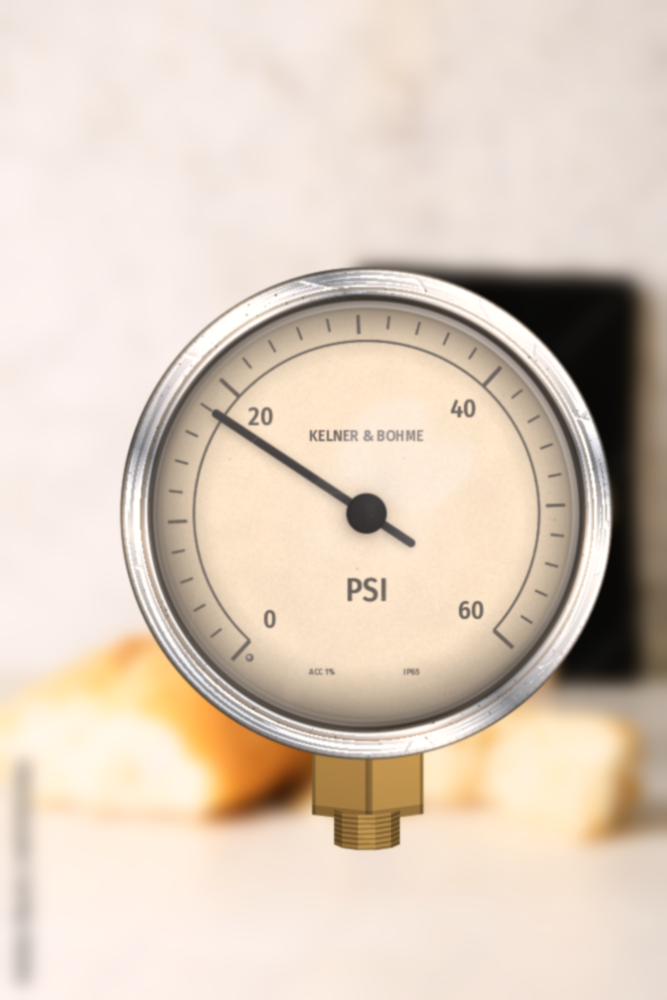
18 psi
